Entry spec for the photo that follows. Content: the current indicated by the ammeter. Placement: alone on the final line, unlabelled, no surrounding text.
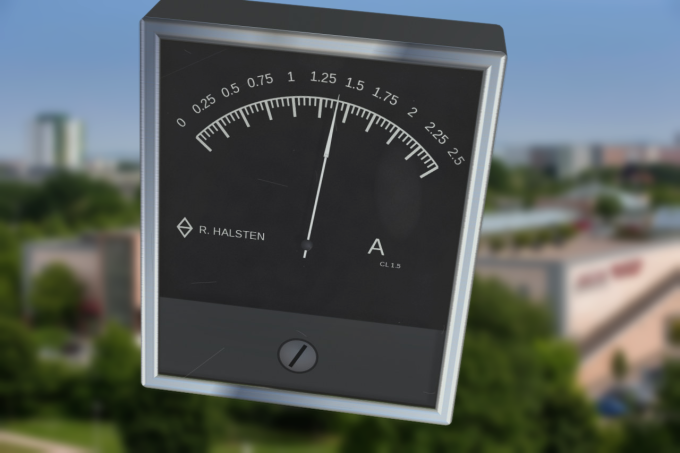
1.4 A
